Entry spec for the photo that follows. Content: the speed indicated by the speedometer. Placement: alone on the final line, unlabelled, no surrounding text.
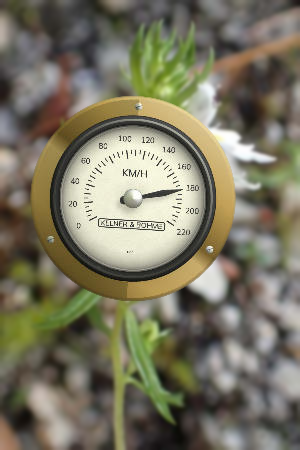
180 km/h
